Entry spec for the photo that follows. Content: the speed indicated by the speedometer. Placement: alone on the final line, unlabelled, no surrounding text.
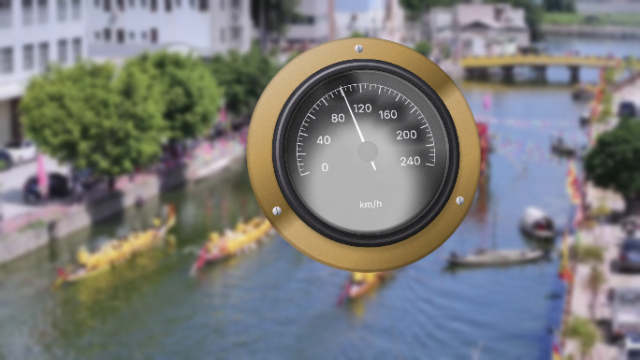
100 km/h
